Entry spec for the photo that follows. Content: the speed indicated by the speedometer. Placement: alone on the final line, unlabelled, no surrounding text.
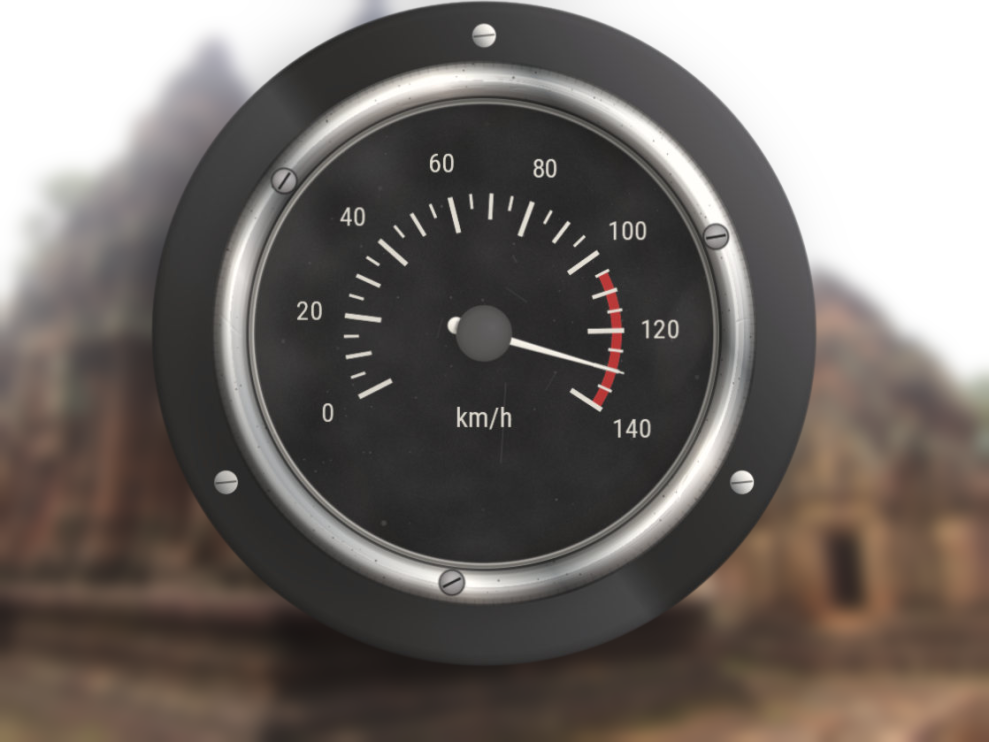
130 km/h
